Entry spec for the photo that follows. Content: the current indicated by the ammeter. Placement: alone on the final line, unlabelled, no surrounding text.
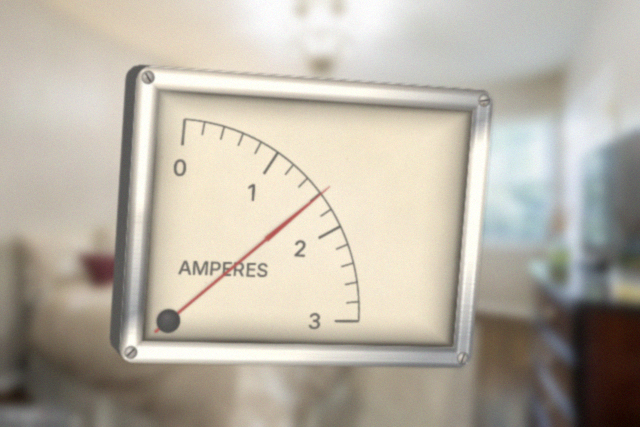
1.6 A
